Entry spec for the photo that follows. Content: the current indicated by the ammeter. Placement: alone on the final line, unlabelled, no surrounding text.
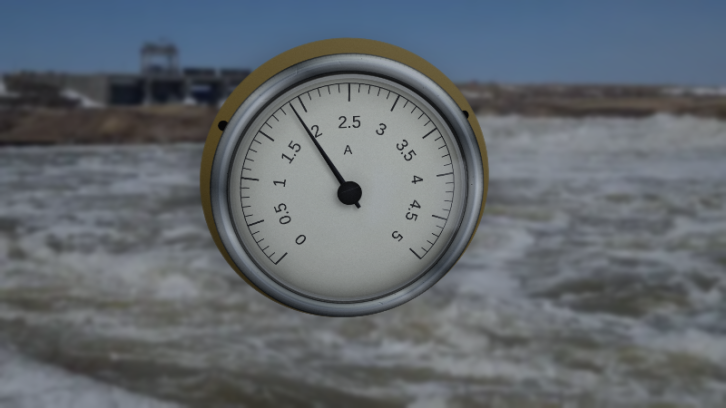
1.9 A
